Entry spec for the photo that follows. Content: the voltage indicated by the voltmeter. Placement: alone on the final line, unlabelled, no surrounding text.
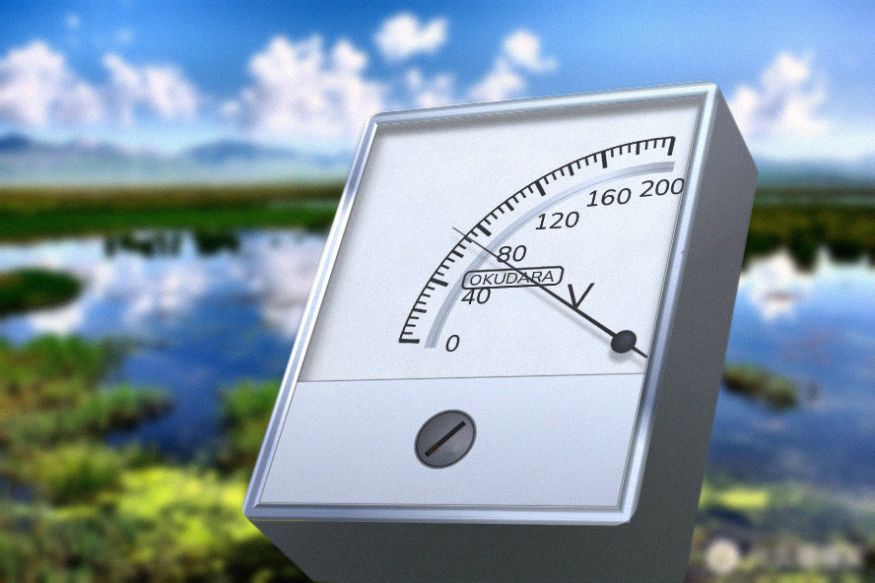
70 V
